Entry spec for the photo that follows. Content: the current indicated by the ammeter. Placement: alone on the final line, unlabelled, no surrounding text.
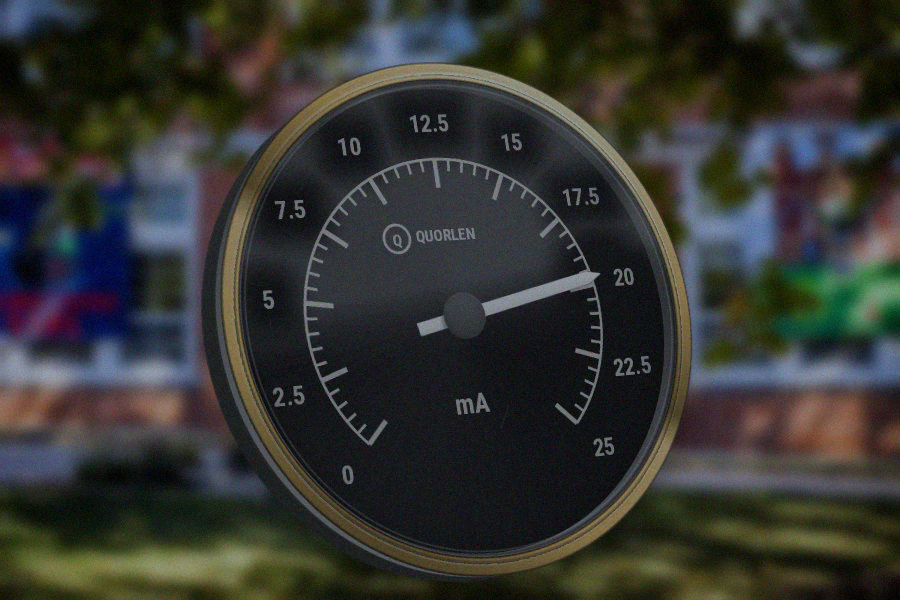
19.75 mA
